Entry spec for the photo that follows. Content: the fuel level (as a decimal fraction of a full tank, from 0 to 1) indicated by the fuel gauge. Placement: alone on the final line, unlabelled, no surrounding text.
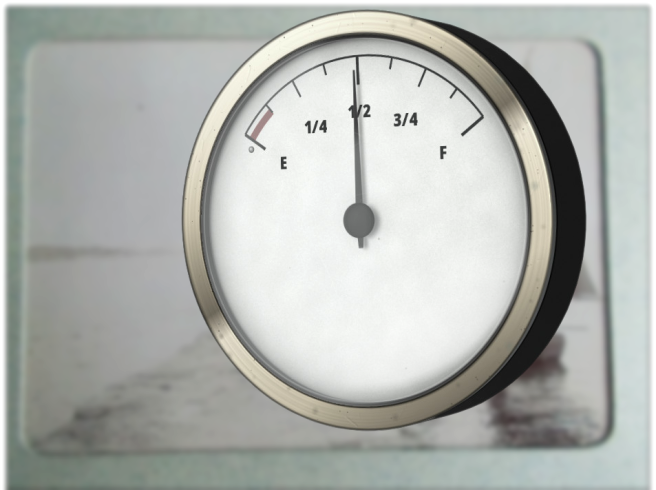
0.5
